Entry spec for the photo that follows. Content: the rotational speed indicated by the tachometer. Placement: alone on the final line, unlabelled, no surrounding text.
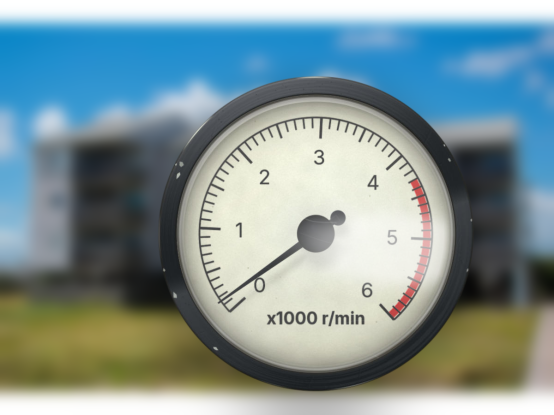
150 rpm
